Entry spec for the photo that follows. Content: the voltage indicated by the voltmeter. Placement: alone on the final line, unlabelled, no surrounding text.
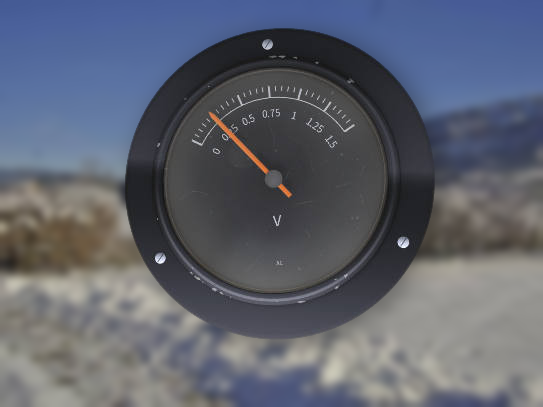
0.25 V
